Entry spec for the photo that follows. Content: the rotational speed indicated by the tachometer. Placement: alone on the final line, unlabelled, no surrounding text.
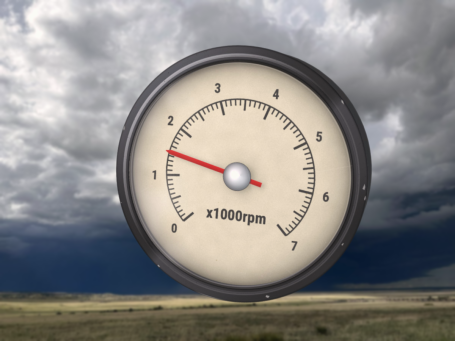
1500 rpm
